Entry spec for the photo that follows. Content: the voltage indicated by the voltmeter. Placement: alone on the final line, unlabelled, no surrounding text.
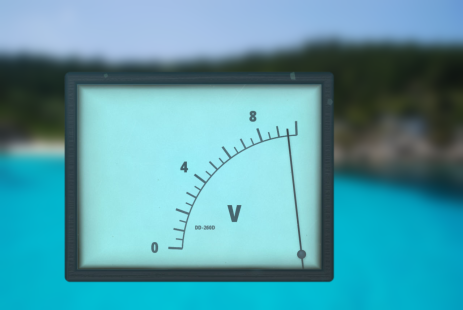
9.5 V
